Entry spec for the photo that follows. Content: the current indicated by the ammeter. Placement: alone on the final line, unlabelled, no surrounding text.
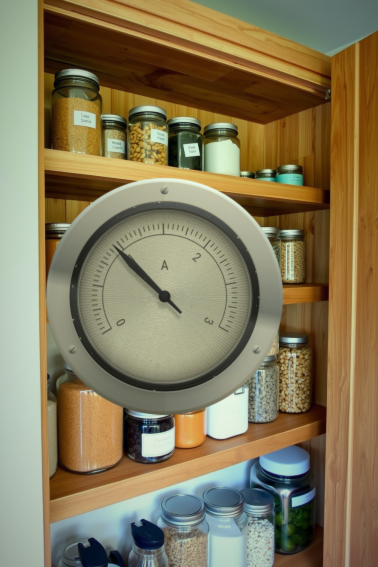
0.95 A
